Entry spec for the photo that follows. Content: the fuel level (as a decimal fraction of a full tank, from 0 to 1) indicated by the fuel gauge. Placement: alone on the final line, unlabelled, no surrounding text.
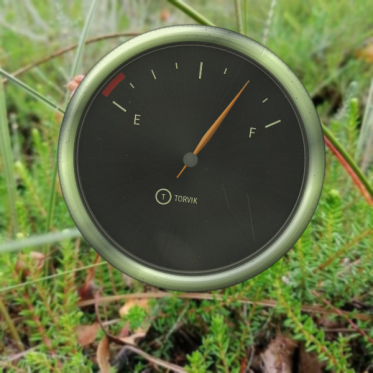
0.75
